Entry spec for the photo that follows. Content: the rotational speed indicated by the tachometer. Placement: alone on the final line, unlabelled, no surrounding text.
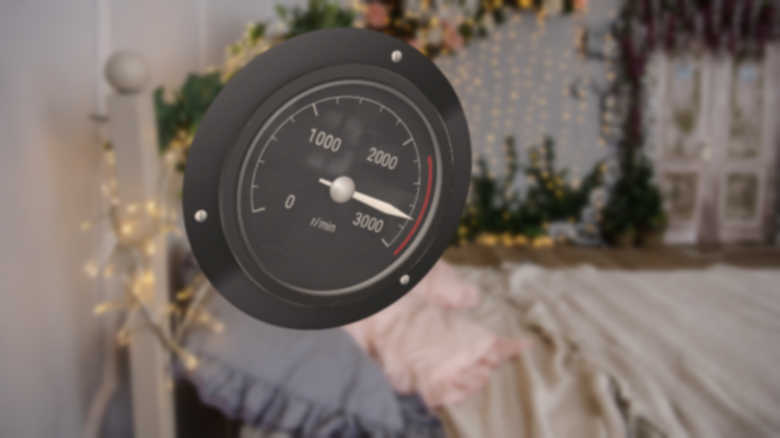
2700 rpm
